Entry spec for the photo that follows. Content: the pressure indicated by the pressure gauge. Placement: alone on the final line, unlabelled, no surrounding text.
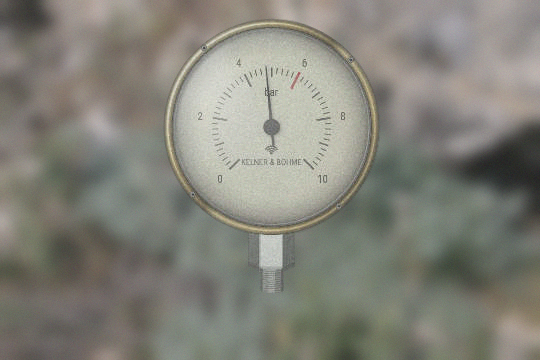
4.8 bar
